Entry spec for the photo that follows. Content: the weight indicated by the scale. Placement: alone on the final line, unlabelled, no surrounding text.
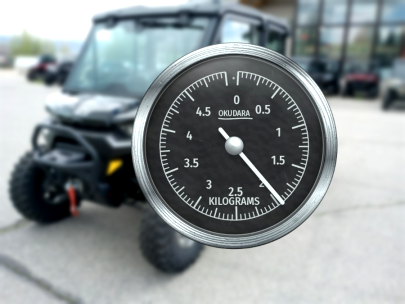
1.95 kg
